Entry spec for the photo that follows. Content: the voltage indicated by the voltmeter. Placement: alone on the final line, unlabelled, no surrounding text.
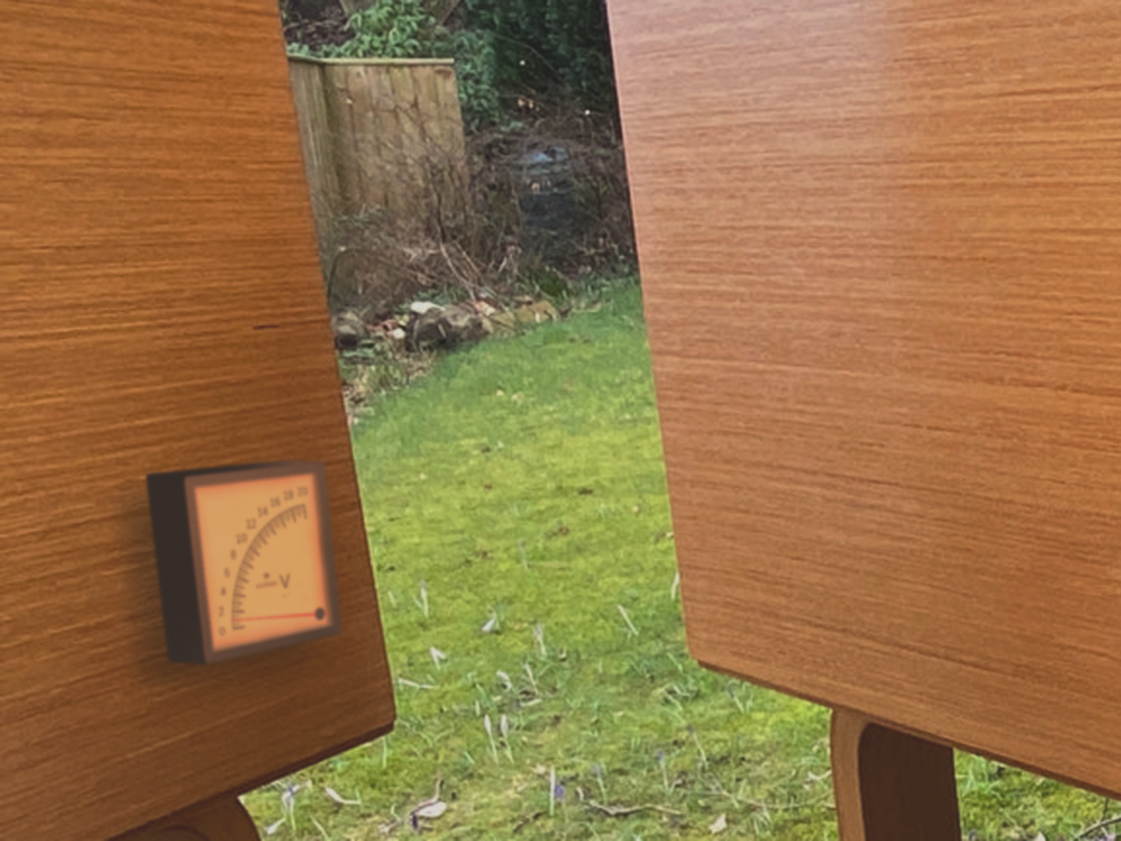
1 V
